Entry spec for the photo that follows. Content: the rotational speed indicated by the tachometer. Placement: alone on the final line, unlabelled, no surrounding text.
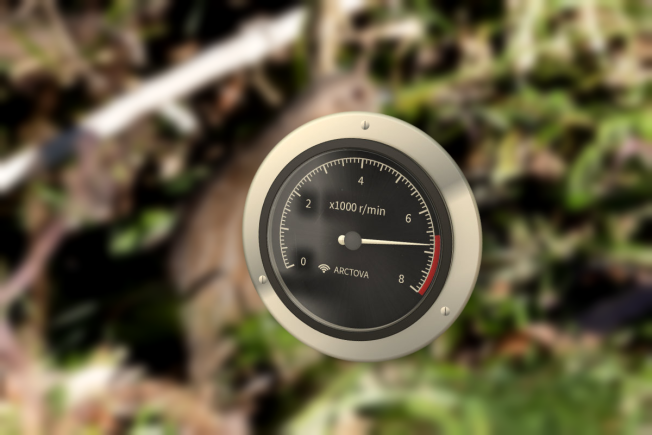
6800 rpm
